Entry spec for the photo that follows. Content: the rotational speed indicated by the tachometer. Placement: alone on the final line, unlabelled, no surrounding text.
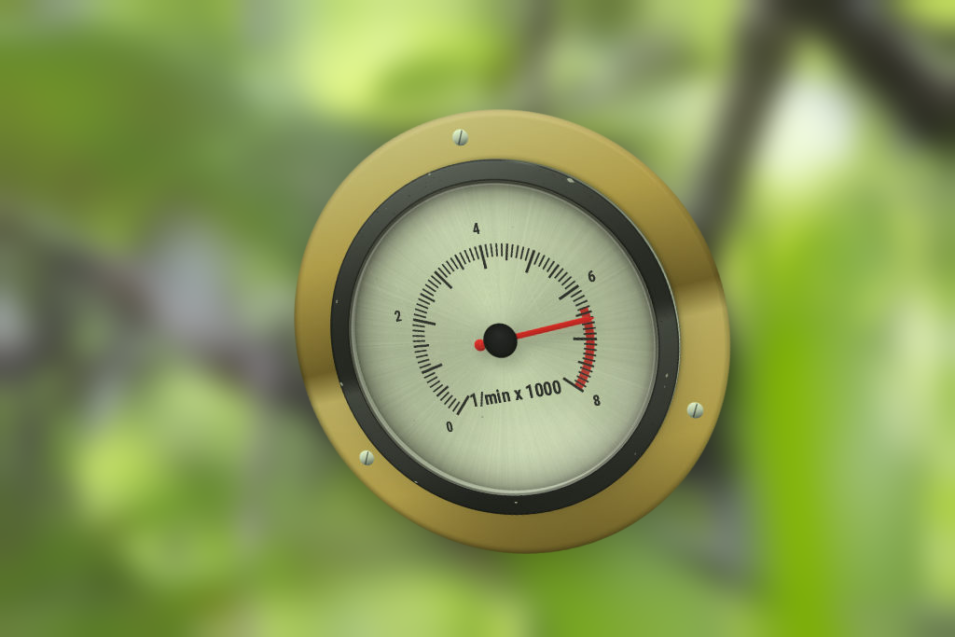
6600 rpm
